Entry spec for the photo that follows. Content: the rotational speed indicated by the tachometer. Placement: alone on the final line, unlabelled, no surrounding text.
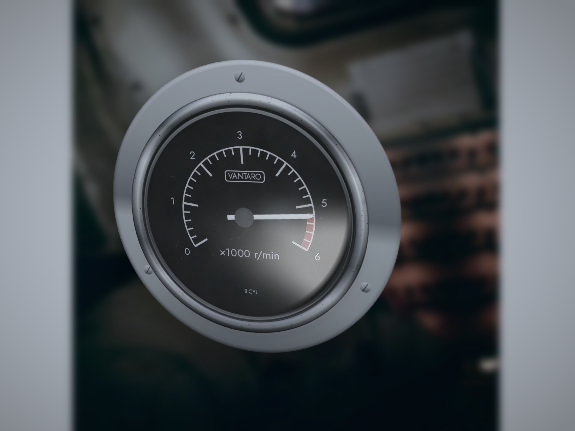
5200 rpm
